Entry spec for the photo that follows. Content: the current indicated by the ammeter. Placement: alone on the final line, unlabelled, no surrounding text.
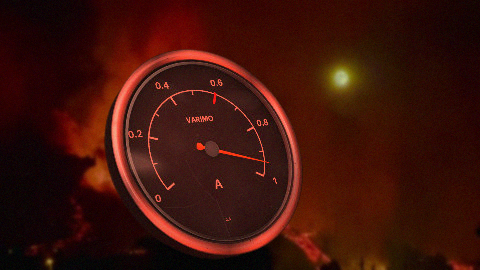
0.95 A
